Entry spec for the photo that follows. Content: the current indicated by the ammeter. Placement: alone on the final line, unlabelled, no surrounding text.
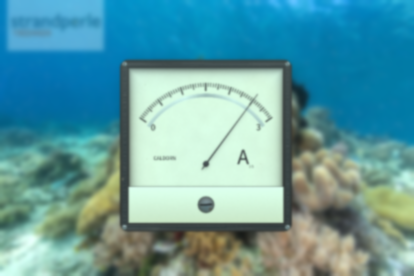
2.5 A
